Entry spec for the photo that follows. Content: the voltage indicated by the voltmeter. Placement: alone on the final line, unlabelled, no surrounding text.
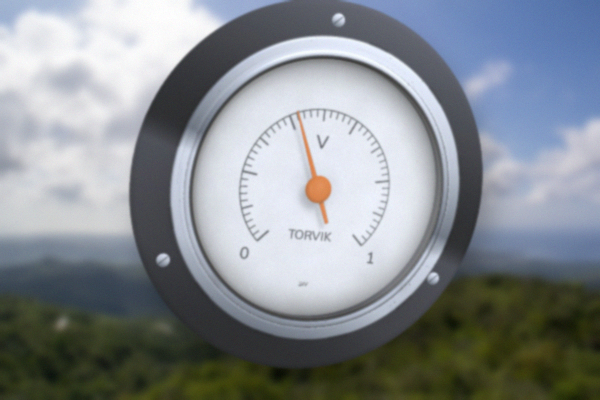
0.42 V
